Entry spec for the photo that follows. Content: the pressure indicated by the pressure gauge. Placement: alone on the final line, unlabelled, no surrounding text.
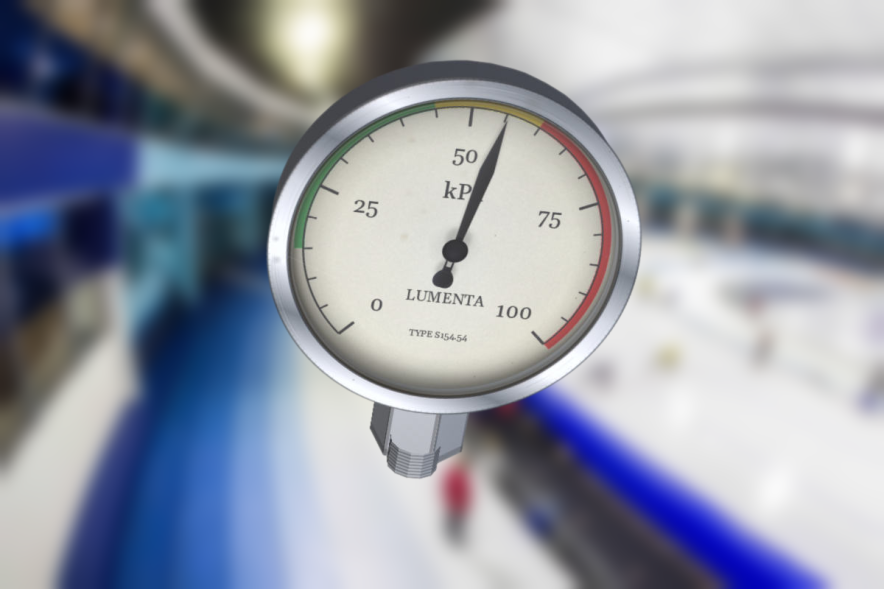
55 kPa
